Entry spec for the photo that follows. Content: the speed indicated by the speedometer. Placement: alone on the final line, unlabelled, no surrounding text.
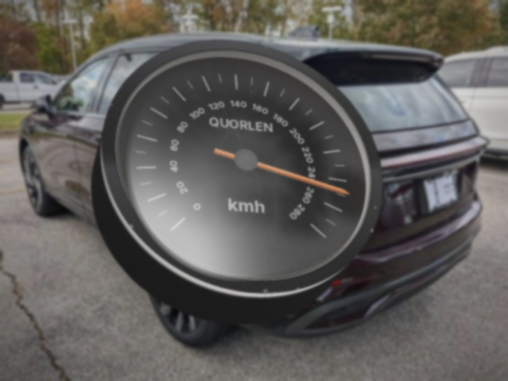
250 km/h
